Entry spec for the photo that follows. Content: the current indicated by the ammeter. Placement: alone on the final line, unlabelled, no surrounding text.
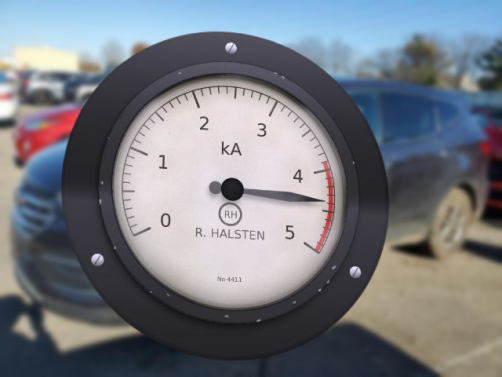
4.4 kA
